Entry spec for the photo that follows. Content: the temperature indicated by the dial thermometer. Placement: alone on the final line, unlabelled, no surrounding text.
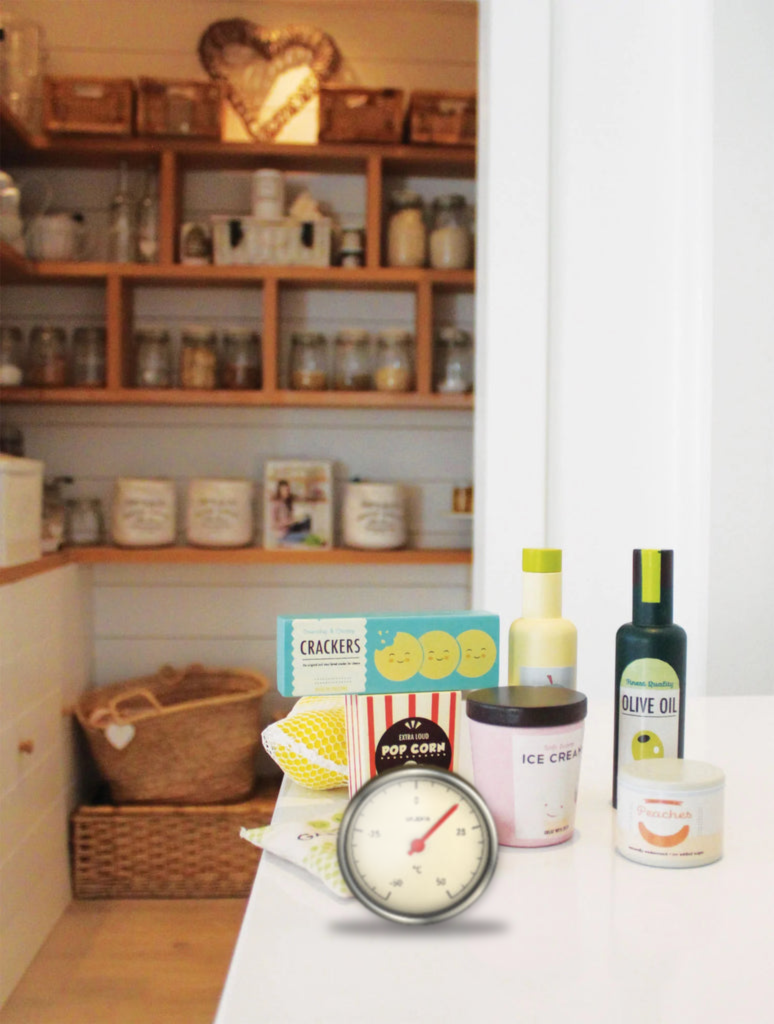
15 °C
